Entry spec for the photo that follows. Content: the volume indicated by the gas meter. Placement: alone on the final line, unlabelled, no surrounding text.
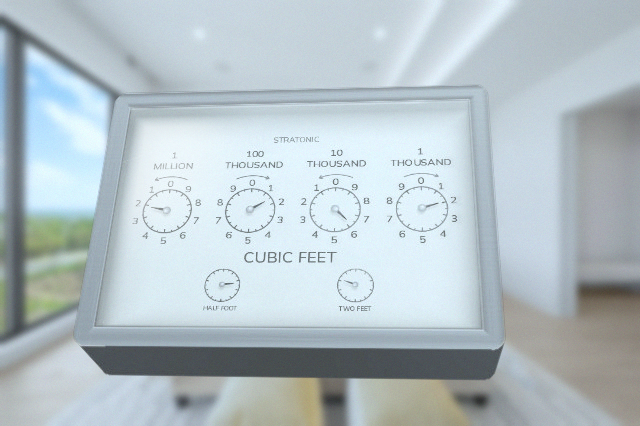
216200 ft³
